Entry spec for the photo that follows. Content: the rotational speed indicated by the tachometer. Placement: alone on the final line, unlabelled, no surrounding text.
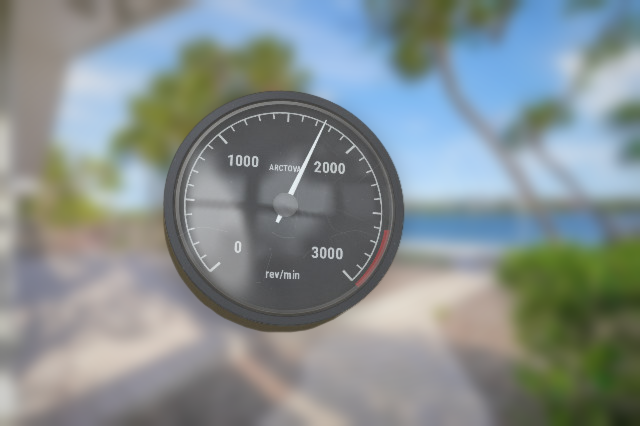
1750 rpm
